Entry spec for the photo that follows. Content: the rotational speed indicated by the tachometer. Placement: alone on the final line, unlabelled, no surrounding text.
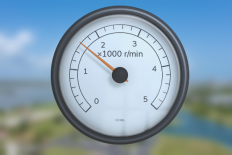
1600 rpm
